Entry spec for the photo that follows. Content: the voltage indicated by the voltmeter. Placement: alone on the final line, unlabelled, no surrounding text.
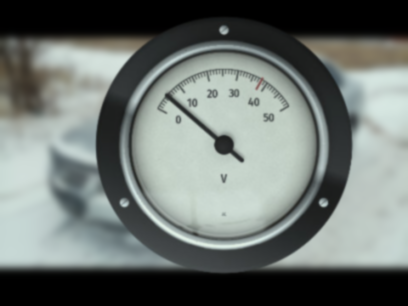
5 V
